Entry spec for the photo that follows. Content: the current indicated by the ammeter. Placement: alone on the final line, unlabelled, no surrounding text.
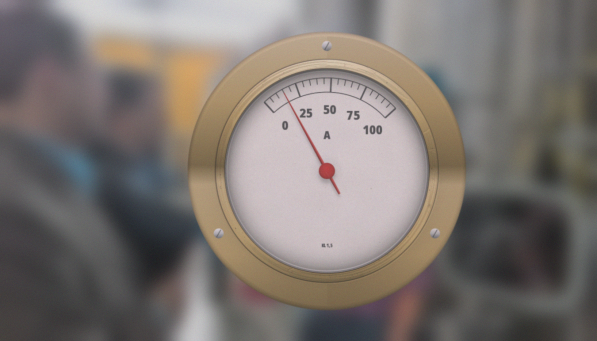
15 A
